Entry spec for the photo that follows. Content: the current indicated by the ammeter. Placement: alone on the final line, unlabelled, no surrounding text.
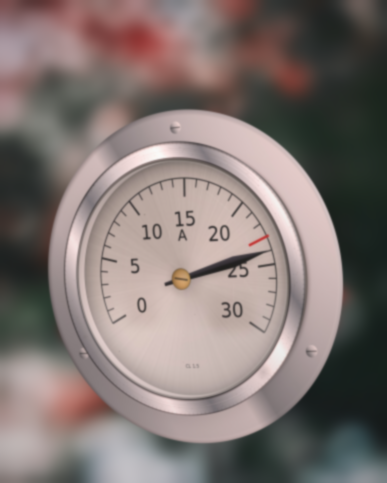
24 A
